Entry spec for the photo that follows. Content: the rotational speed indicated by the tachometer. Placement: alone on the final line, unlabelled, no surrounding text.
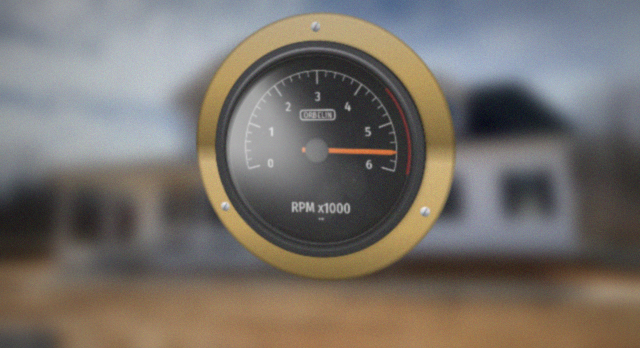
5600 rpm
